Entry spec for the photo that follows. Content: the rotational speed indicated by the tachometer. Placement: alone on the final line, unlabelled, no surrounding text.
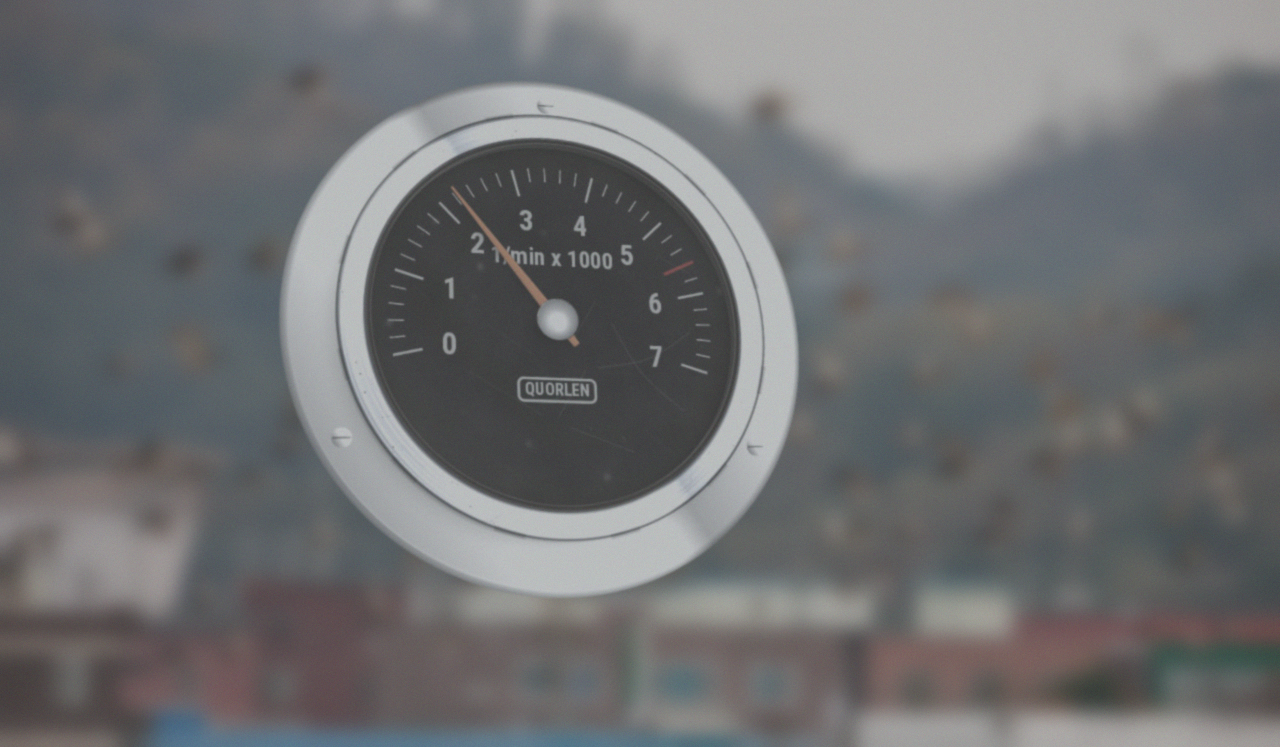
2200 rpm
